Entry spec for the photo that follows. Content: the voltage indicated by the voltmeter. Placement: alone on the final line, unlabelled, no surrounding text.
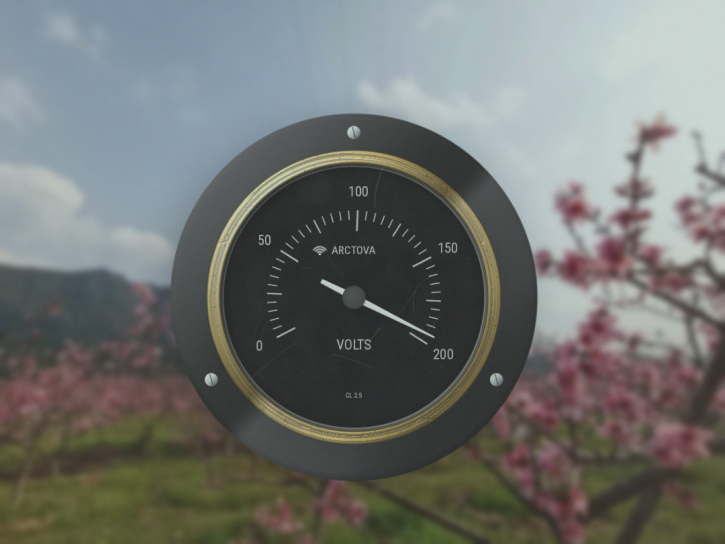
195 V
